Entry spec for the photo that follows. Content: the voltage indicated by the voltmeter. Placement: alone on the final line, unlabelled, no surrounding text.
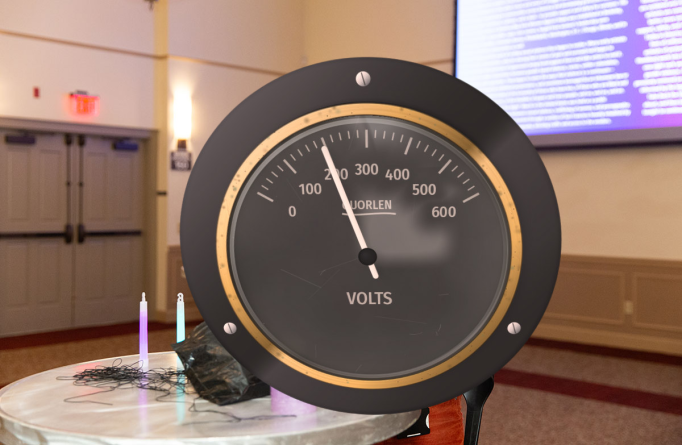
200 V
